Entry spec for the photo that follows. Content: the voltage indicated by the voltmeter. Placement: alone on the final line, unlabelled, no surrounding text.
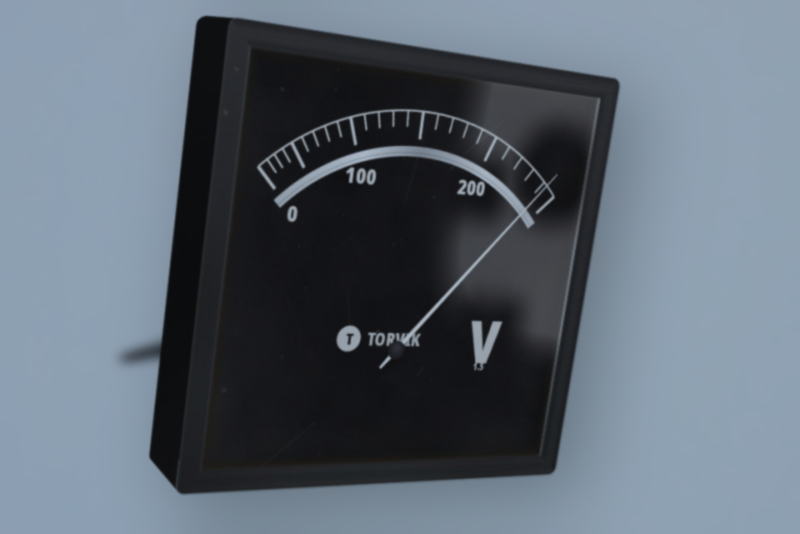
240 V
